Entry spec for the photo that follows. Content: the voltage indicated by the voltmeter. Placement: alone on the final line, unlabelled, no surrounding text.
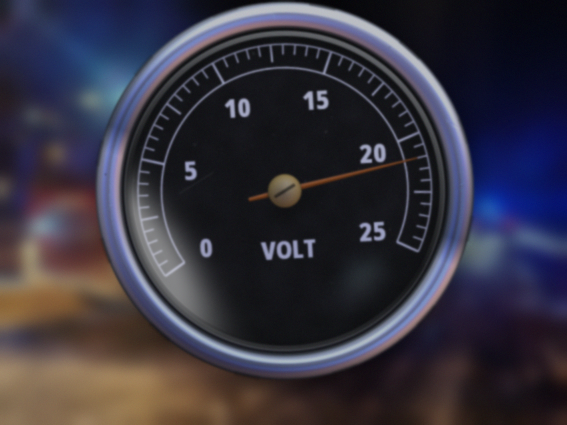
21 V
